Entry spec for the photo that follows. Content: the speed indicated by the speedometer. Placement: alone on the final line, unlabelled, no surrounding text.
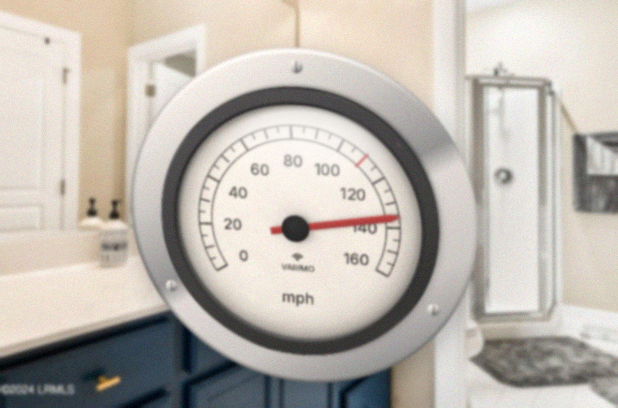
135 mph
